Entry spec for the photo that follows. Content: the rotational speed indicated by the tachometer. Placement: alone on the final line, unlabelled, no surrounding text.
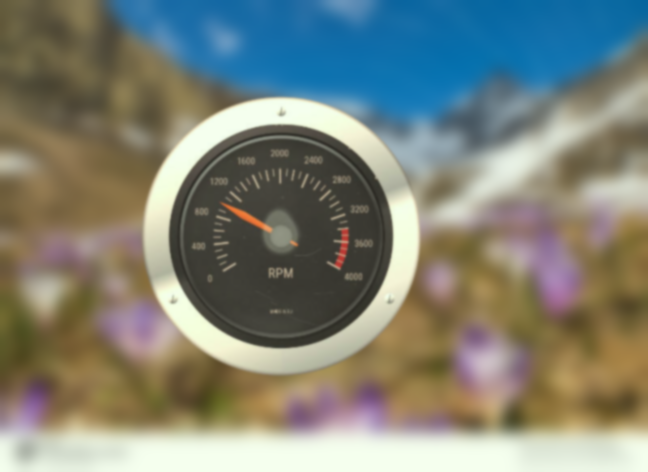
1000 rpm
